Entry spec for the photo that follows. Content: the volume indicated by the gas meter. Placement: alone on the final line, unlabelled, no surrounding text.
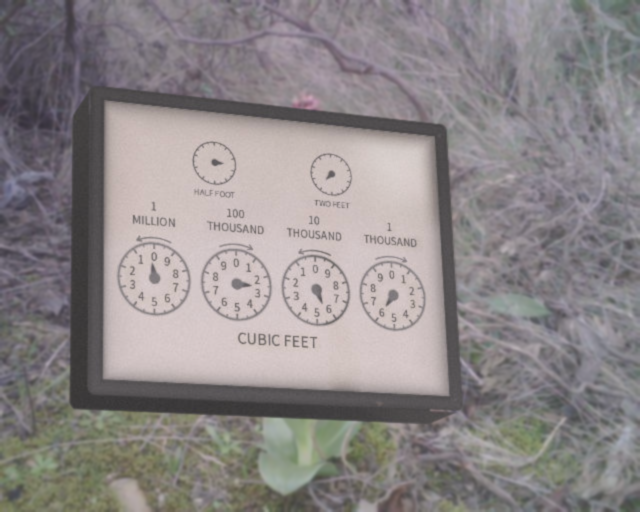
25600 ft³
